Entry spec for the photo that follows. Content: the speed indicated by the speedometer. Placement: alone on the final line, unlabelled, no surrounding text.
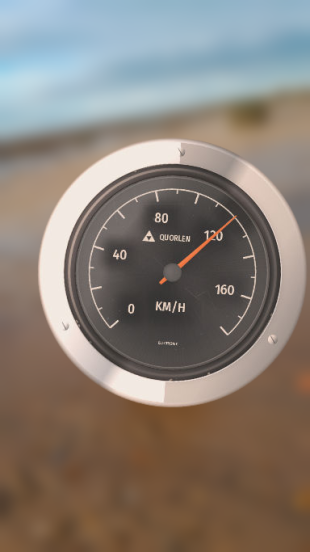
120 km/h
